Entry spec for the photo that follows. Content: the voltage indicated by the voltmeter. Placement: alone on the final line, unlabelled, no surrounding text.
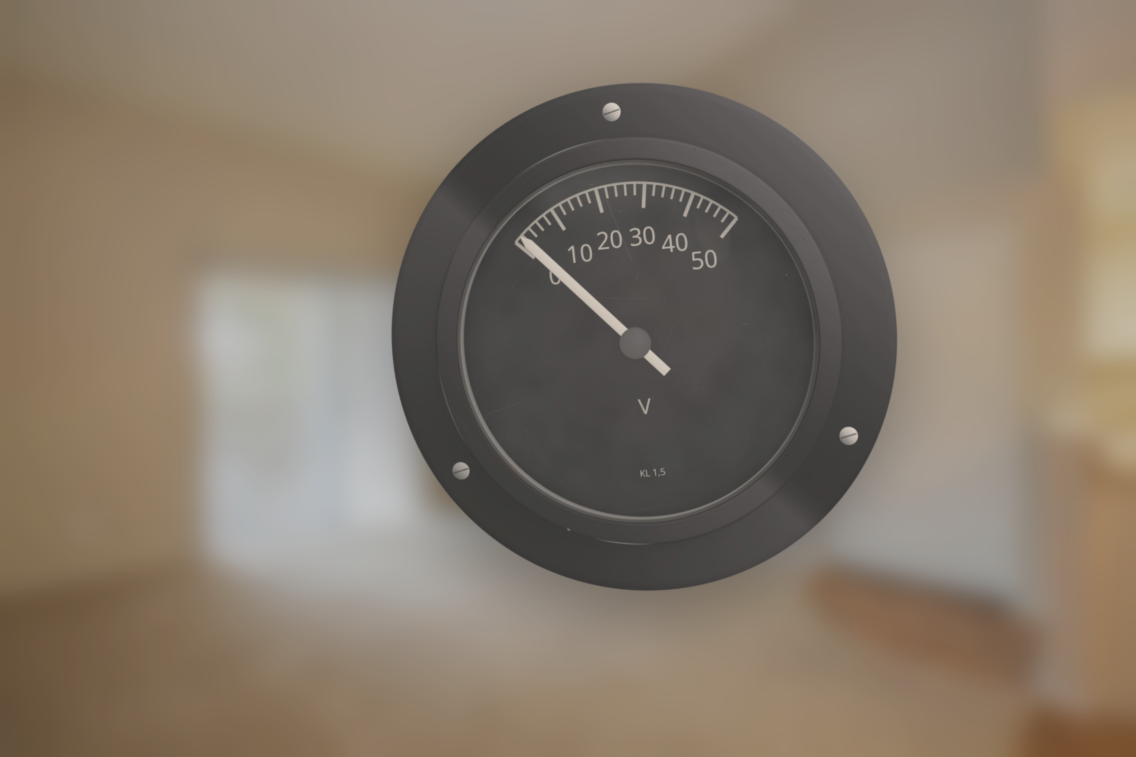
2 V
